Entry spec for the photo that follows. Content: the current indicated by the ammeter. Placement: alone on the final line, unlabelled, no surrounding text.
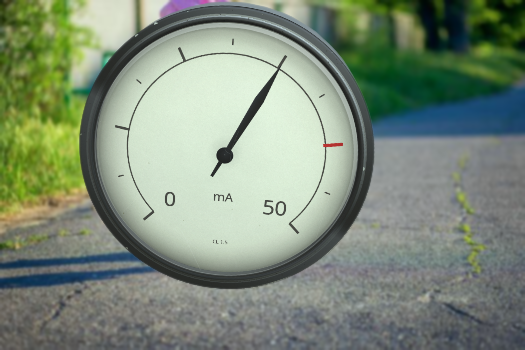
30 mA
